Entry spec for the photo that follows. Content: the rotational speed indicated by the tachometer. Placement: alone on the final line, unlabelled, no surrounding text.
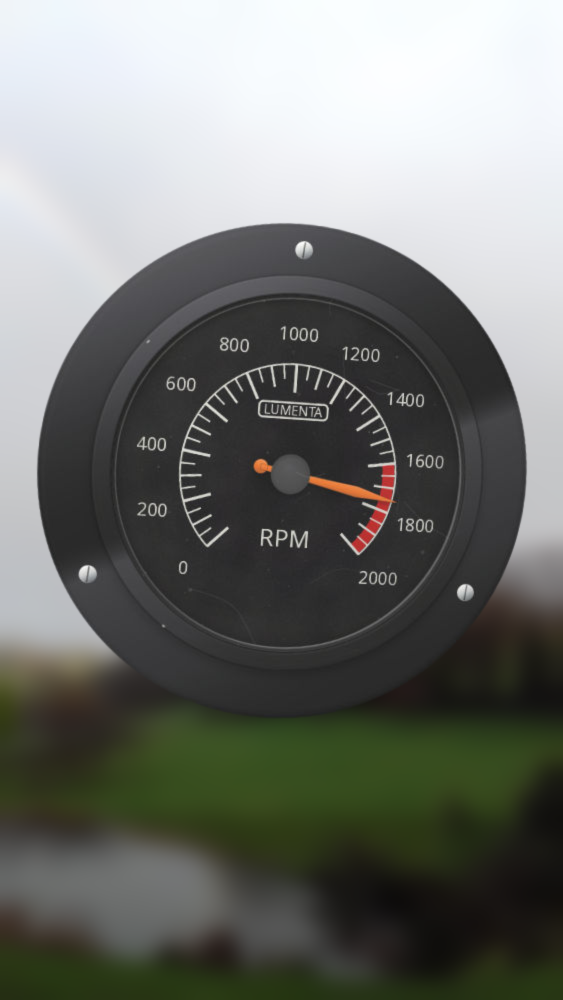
1750 rpm
